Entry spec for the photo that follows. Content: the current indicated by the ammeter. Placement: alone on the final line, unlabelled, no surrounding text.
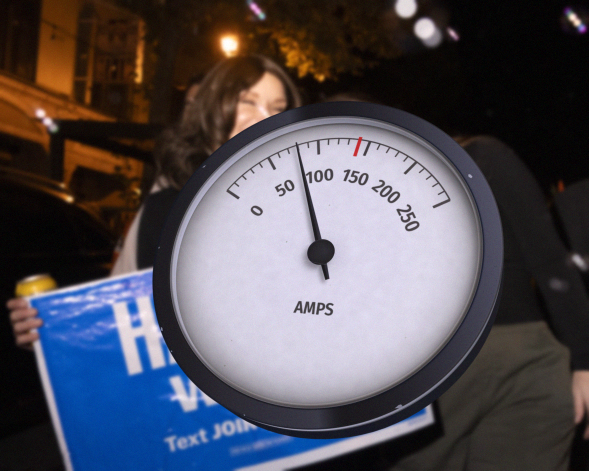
80 A
